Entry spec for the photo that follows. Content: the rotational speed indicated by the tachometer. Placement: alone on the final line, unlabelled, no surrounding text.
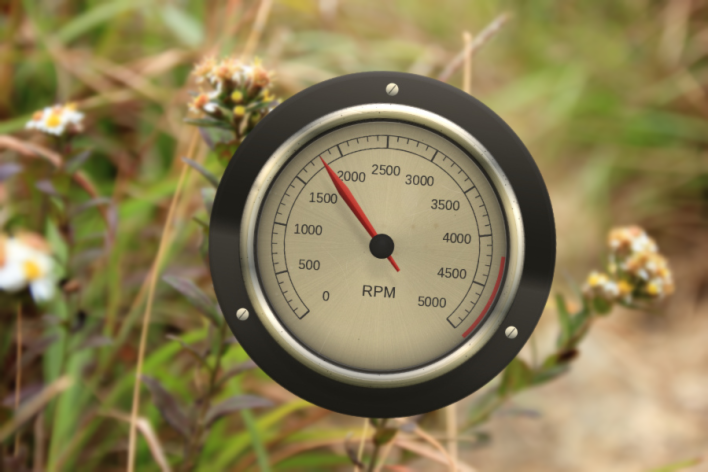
1800 rpm
